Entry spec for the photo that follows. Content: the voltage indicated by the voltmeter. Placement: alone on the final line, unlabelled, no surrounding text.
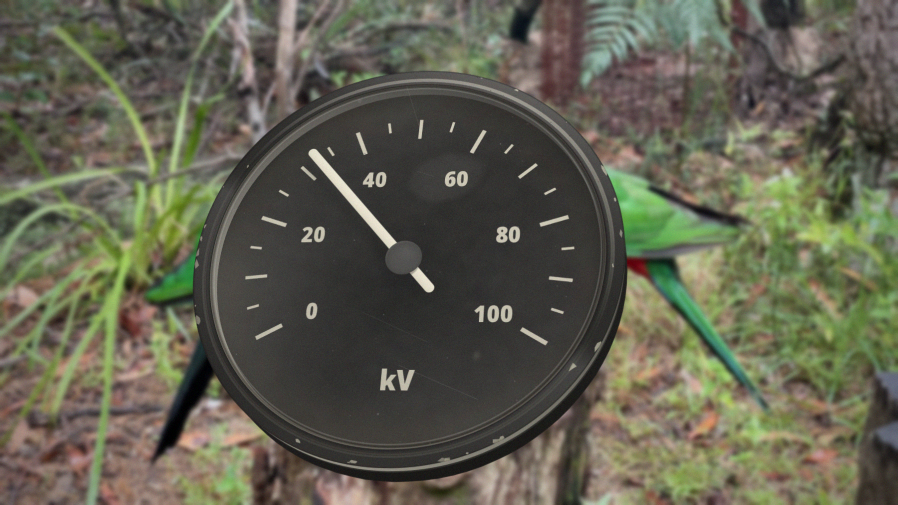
32.5 kV
